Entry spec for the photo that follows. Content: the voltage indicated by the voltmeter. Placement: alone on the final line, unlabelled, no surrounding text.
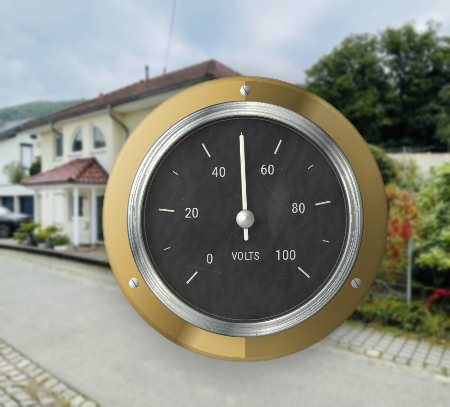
50 V
